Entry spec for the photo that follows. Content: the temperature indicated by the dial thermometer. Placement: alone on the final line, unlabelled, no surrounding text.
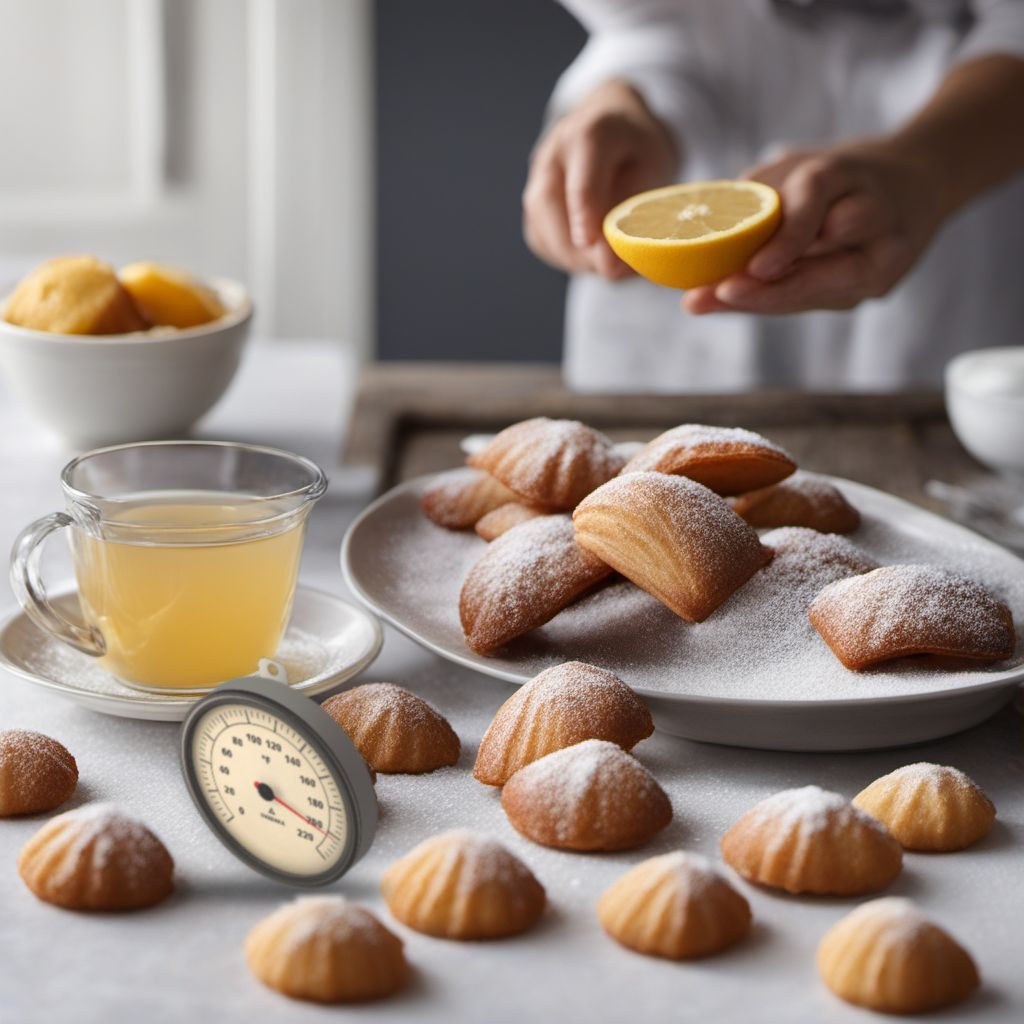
200 °F
